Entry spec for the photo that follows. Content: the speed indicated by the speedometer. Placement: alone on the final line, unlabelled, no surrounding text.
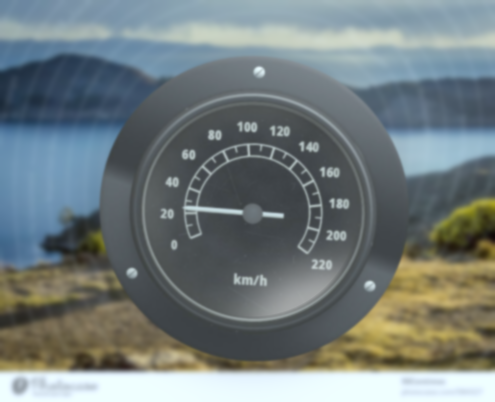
25 km/h
